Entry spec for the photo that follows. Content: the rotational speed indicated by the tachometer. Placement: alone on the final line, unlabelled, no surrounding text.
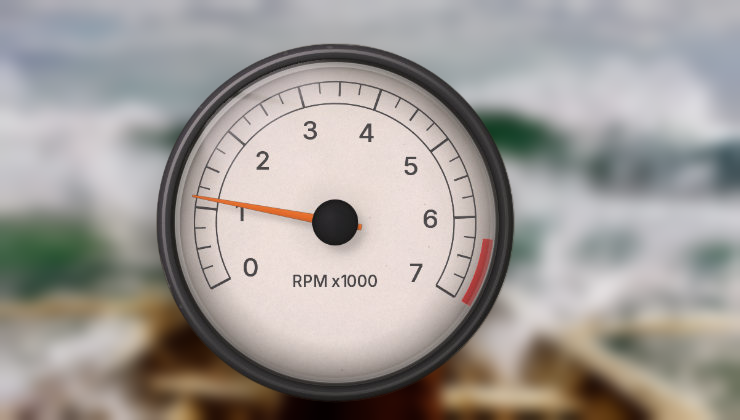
1125 rpm
